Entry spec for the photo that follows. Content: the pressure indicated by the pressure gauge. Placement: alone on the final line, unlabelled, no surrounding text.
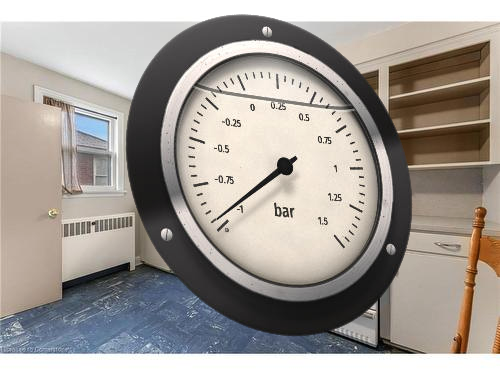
-0.95 bar
